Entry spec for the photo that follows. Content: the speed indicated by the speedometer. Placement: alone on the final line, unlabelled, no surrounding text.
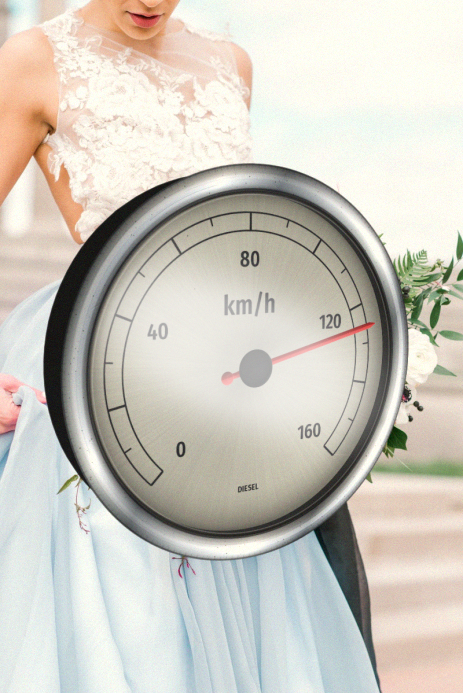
125 km/h
